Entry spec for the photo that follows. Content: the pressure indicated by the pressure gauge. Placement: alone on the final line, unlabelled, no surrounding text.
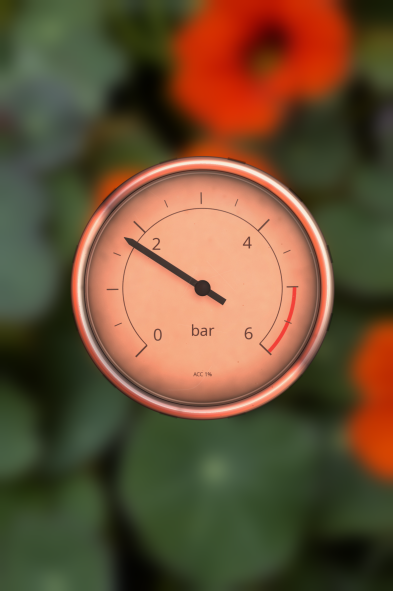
1.75 bar
